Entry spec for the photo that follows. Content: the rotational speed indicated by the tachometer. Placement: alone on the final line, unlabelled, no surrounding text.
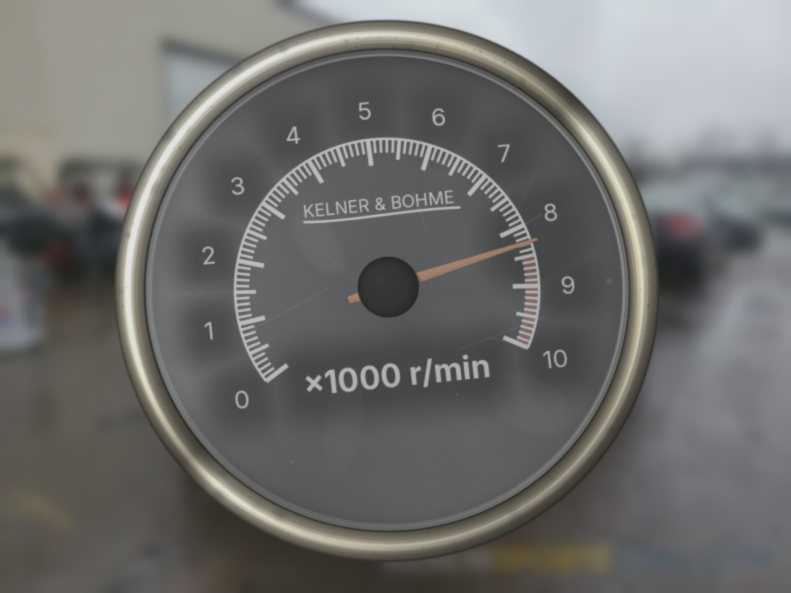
8300 rpm
